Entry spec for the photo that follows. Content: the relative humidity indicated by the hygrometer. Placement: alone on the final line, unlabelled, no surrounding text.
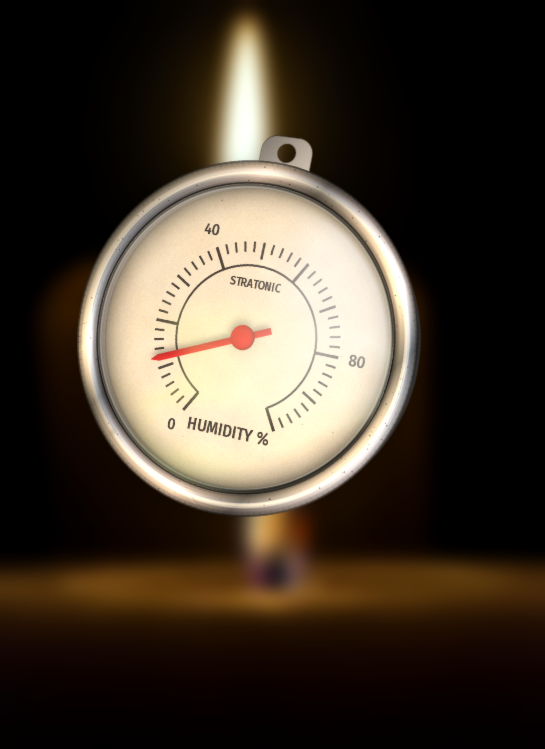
12 %
